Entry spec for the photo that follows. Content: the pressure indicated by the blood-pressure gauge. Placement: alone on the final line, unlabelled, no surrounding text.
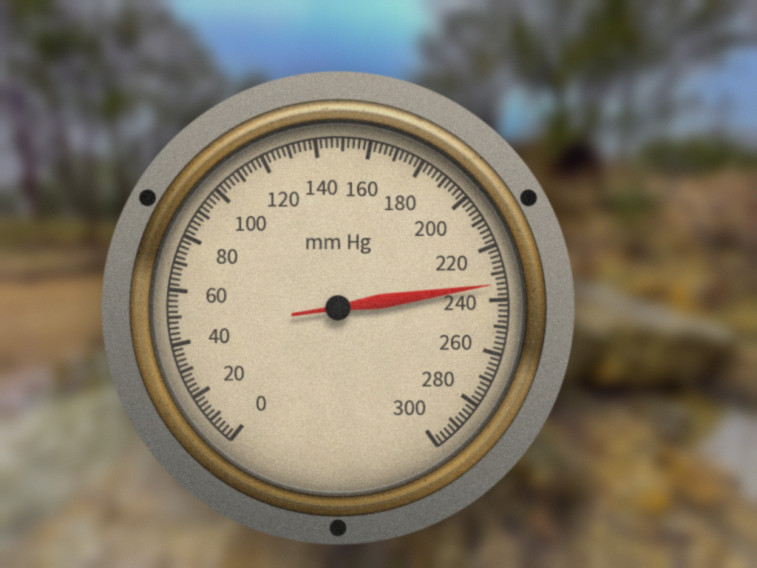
234 mmHg
